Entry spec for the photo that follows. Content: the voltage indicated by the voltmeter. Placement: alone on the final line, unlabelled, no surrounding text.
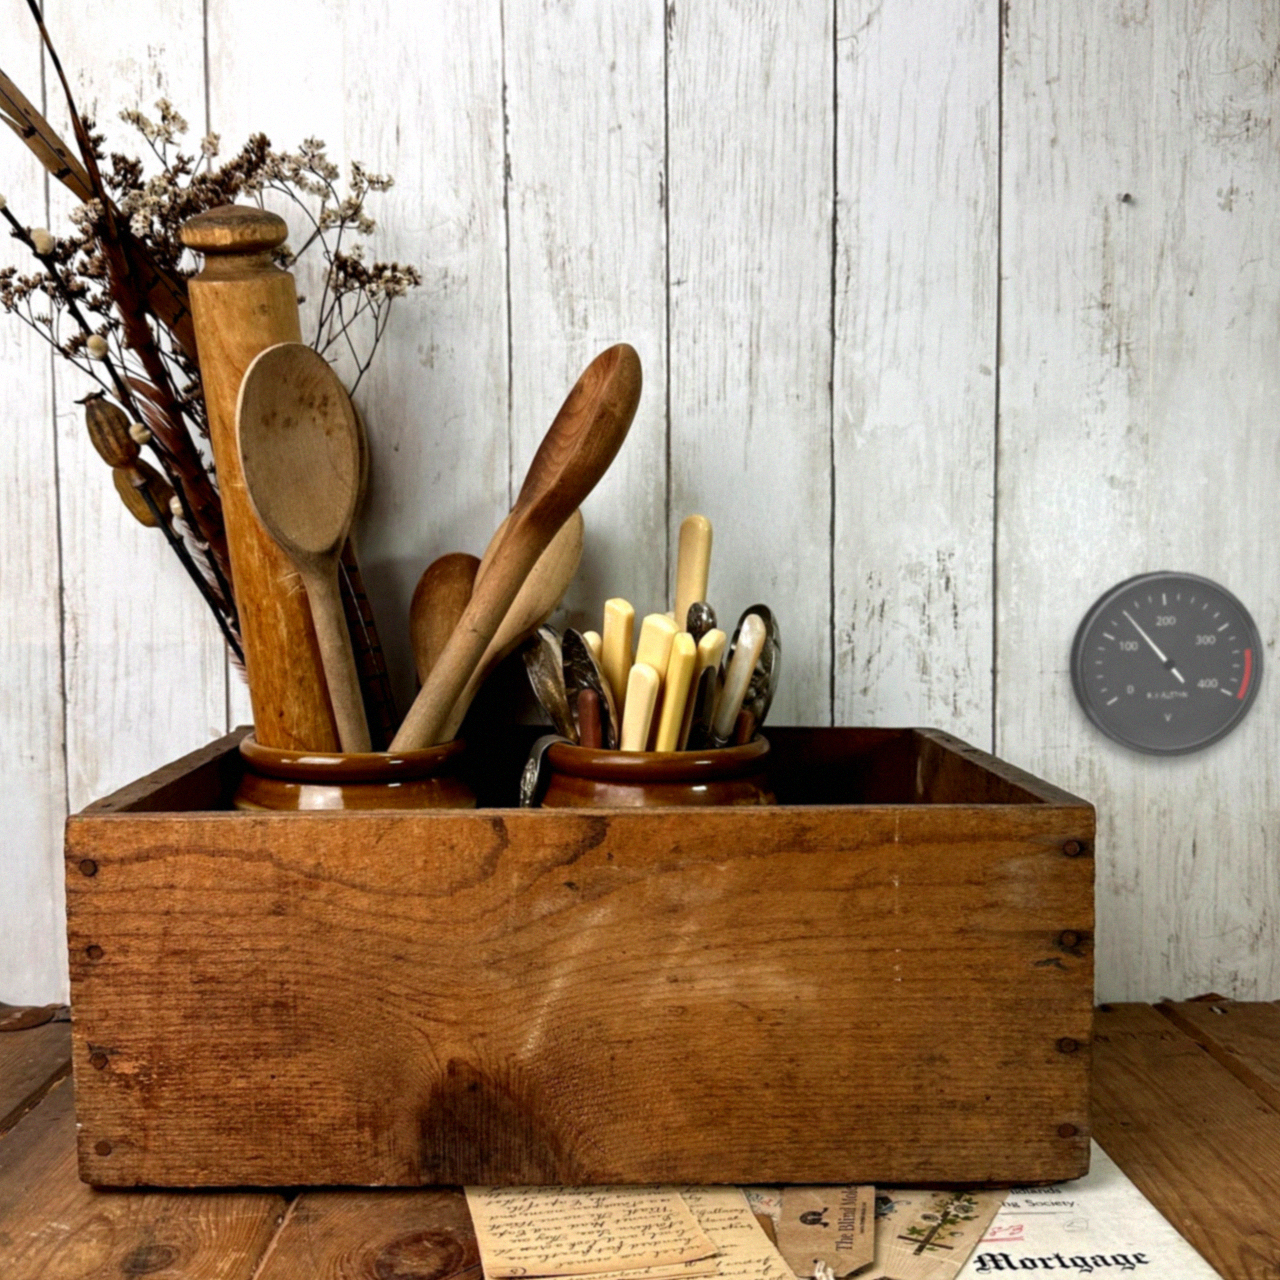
140 V
